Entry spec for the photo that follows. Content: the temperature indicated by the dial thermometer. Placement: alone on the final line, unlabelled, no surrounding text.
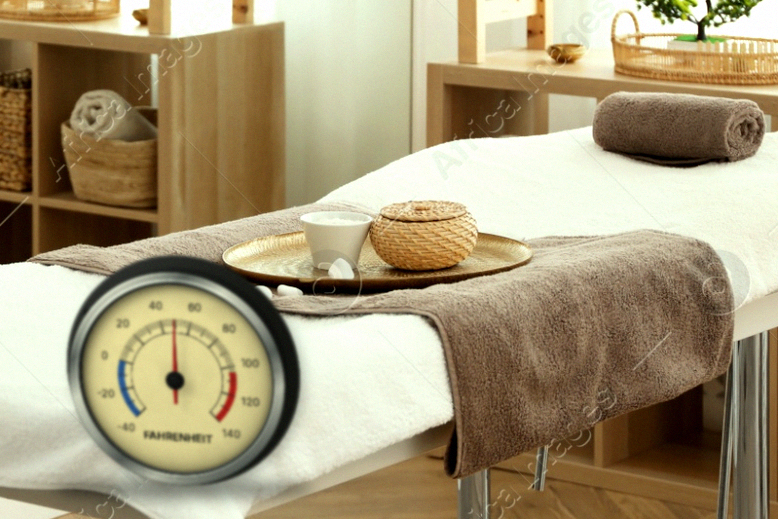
50 °F
